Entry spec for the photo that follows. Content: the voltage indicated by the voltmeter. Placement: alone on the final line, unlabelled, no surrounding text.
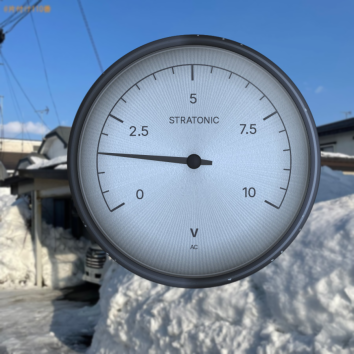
1.5 V
